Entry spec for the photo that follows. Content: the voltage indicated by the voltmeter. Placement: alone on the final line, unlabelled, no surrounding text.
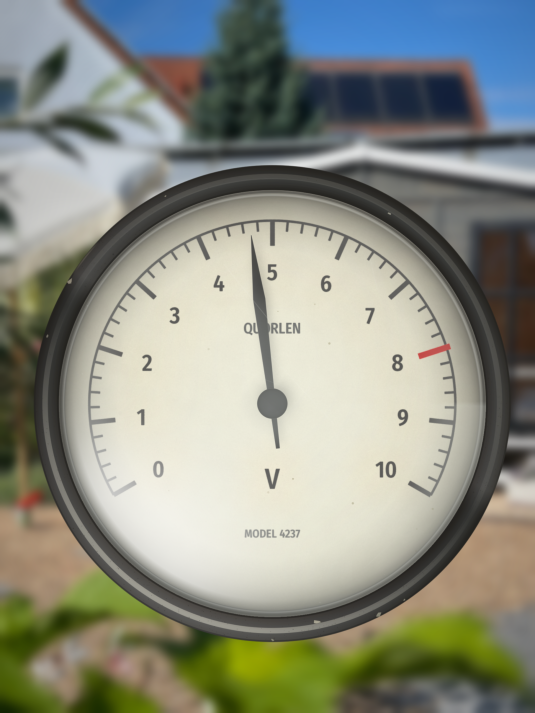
4.7 V
